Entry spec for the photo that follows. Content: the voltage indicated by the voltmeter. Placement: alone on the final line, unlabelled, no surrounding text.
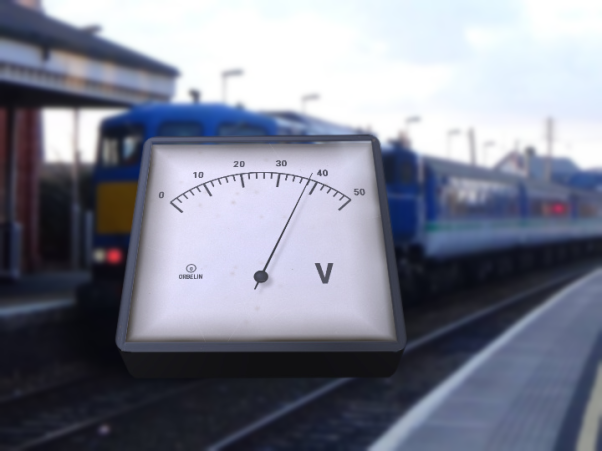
38 V
